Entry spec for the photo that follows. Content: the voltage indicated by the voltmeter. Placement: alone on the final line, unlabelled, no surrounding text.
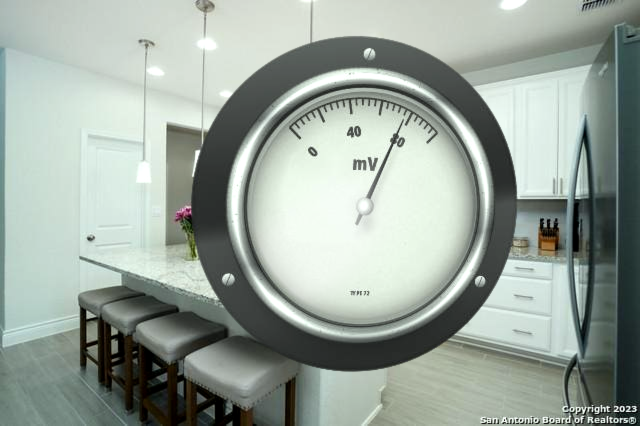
76 mV
